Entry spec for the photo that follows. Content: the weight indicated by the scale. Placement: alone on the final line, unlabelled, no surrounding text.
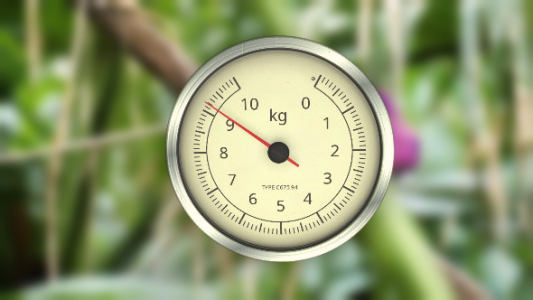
9.2 kg
